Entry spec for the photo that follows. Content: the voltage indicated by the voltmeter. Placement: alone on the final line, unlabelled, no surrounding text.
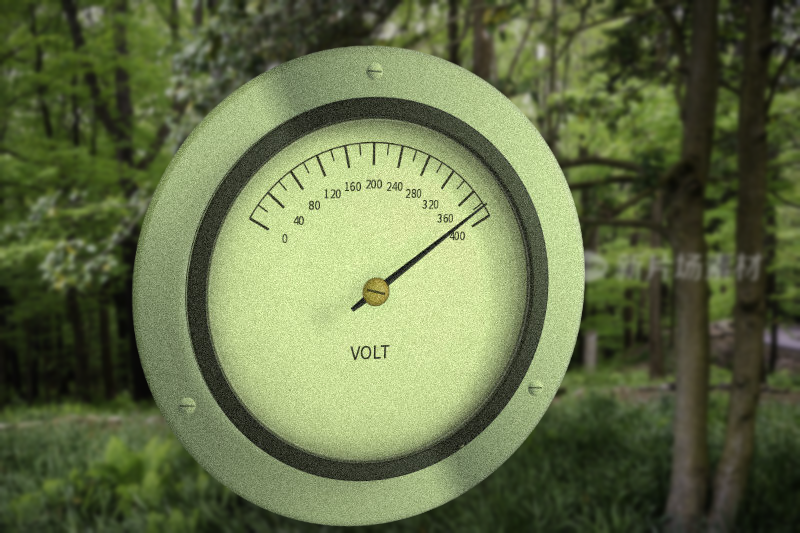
380 V
